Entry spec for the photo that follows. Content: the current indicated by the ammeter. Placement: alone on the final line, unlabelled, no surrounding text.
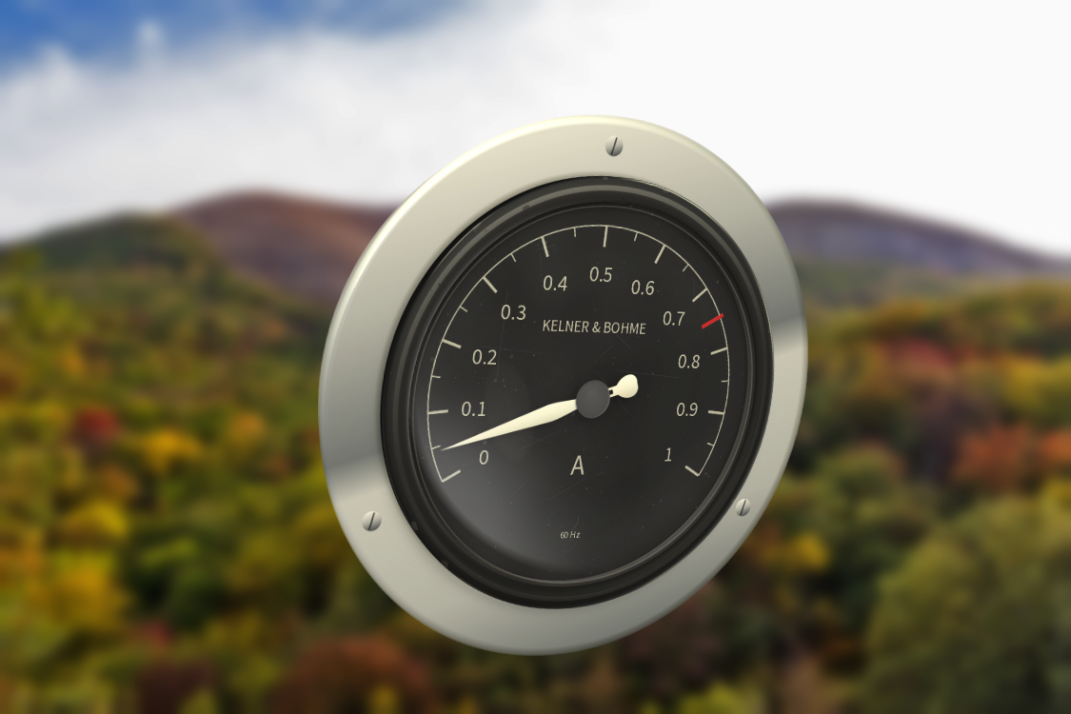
0.05 A
